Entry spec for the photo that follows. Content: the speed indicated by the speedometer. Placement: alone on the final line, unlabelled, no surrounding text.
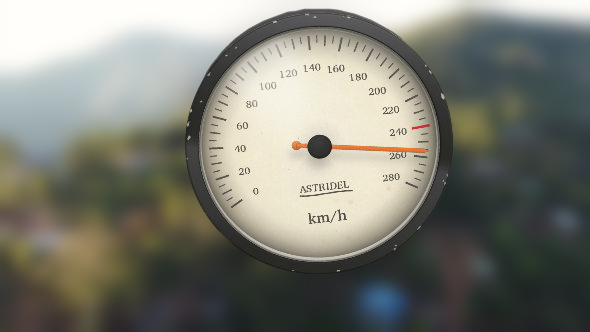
255 km/h
